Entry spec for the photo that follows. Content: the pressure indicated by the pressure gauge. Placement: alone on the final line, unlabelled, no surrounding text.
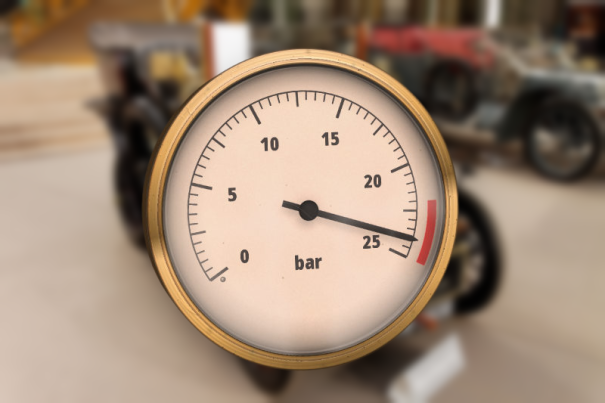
24 bar
